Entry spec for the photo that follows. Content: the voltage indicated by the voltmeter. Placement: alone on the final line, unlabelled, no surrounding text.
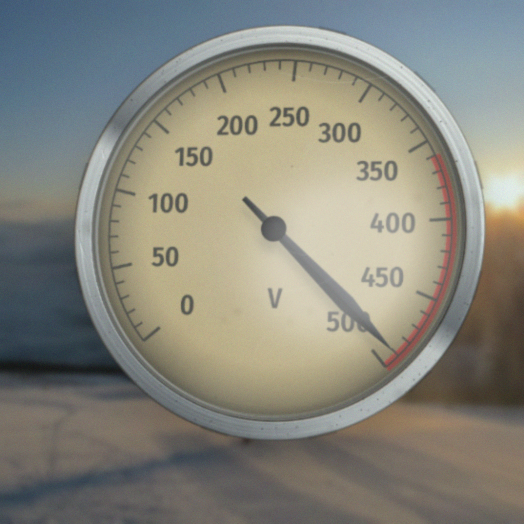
490 V
